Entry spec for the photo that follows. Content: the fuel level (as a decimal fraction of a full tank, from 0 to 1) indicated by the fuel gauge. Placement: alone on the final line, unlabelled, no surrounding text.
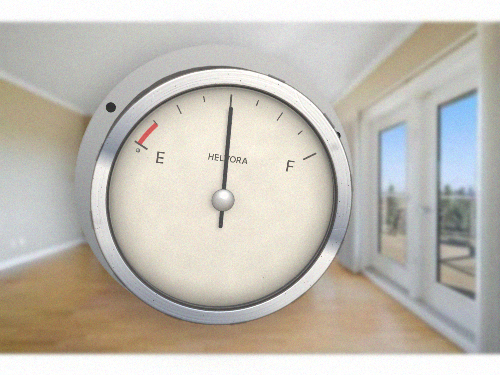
0.5
